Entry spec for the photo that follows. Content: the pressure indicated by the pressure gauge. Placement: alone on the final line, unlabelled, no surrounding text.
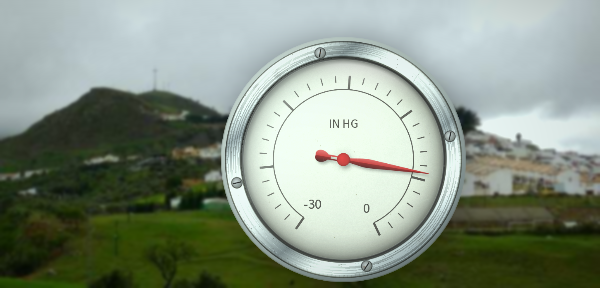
-5.5 inHg
